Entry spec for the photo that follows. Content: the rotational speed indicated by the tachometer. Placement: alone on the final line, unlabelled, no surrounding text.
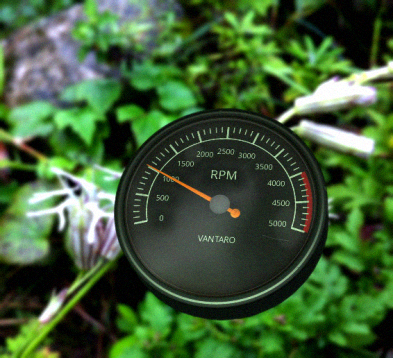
1000 rpm
